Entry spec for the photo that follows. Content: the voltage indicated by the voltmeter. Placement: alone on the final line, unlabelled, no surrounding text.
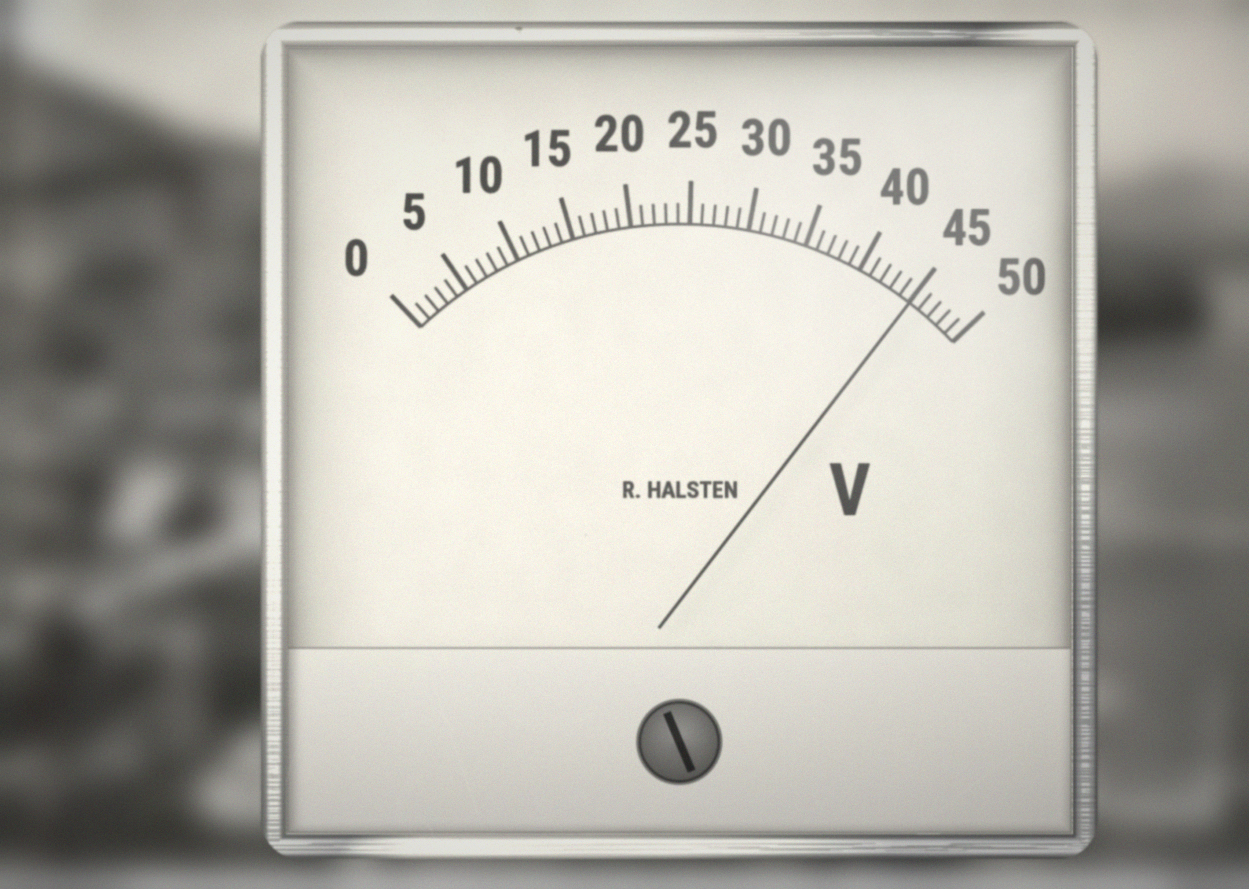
45 V
